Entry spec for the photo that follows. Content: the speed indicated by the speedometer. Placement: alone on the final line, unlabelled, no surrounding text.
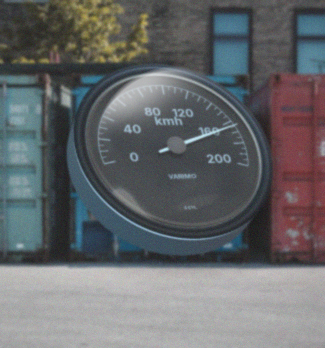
165 km/h
